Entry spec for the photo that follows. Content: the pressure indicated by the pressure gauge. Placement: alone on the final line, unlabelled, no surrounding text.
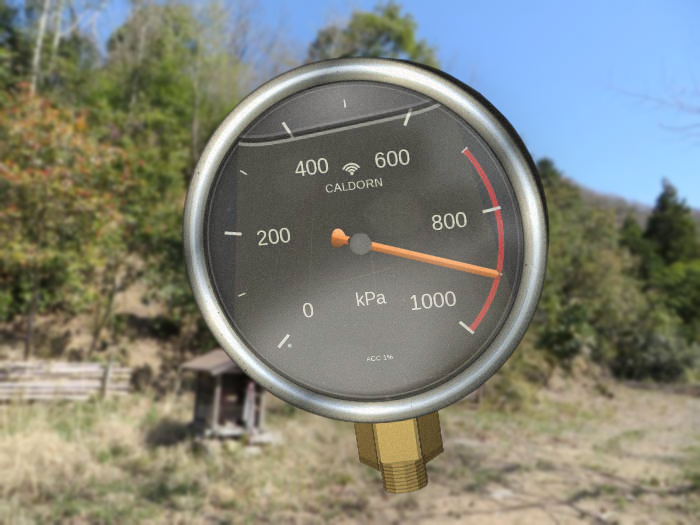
900 kPa
